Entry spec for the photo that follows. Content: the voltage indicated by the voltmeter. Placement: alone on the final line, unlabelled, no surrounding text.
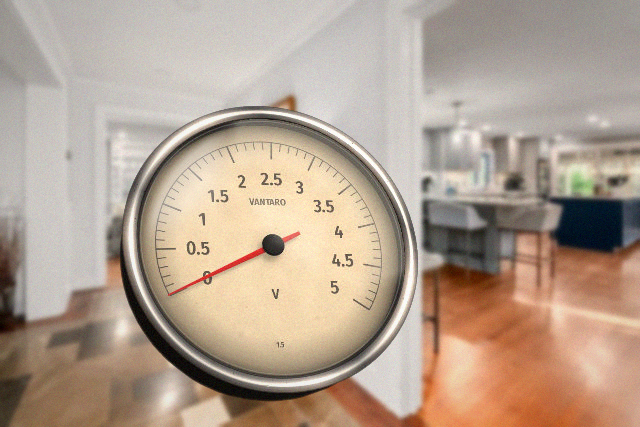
0 V
